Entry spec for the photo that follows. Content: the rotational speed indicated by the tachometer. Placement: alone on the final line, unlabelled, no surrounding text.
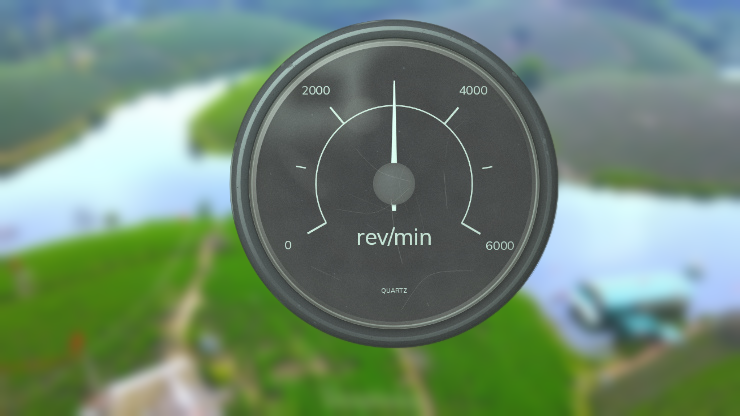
3000 rpm
